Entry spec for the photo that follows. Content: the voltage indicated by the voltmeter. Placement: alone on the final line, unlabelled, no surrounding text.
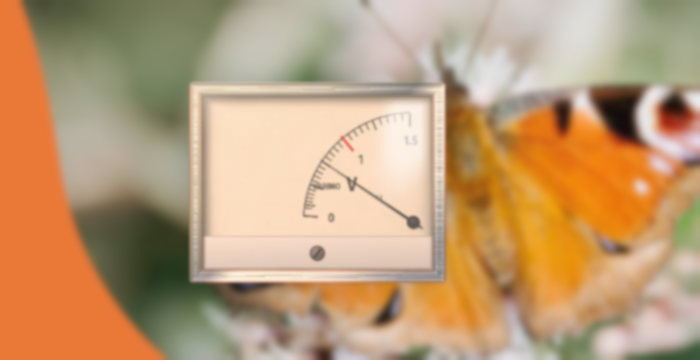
0.75 V
